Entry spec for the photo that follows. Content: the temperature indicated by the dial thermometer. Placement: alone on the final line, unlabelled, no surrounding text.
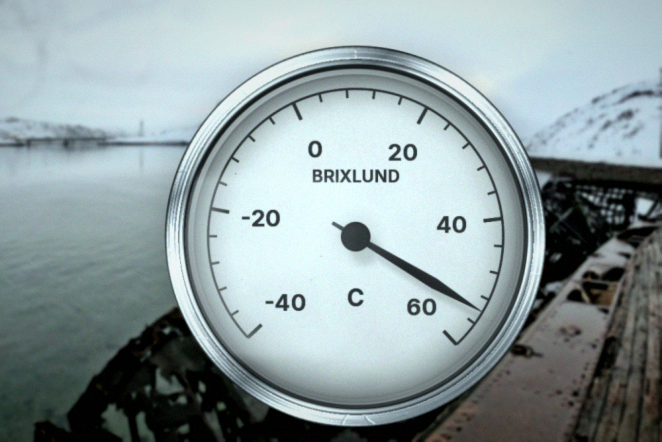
54 °C
